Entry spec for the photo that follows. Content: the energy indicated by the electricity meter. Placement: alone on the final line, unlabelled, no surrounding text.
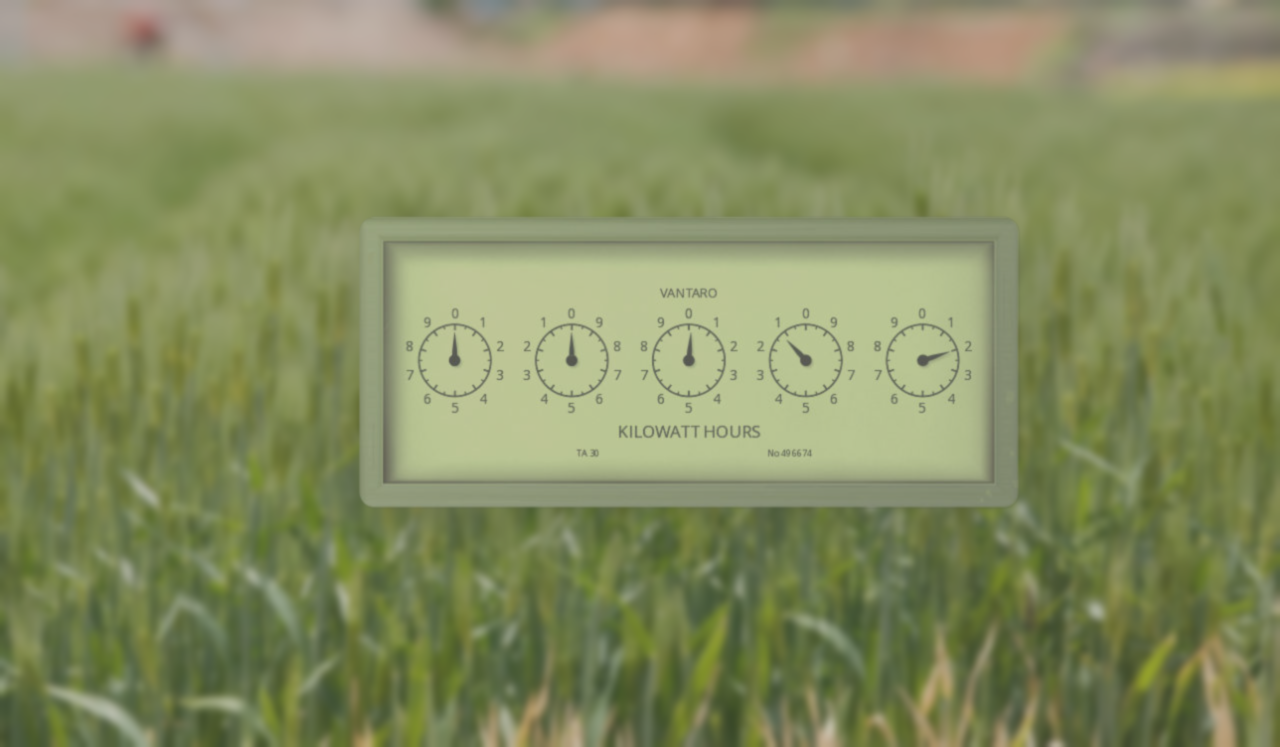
12 kWh
